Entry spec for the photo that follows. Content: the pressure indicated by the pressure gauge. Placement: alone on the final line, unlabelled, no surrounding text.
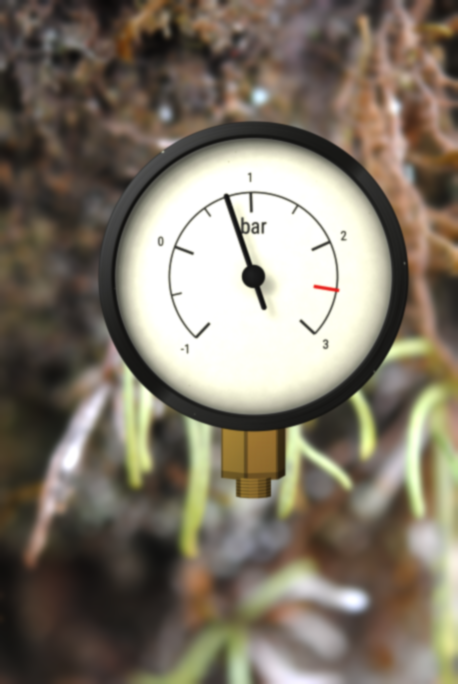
0.75 bar
